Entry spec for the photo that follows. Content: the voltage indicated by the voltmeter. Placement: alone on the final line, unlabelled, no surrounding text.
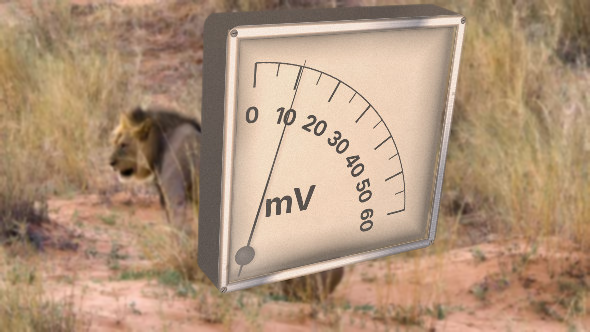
10 mV
